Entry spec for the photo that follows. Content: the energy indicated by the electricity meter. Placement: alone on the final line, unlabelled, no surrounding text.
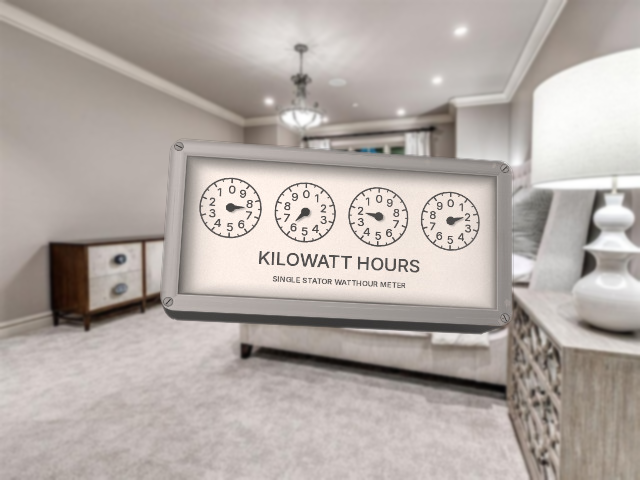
7622 kWh
